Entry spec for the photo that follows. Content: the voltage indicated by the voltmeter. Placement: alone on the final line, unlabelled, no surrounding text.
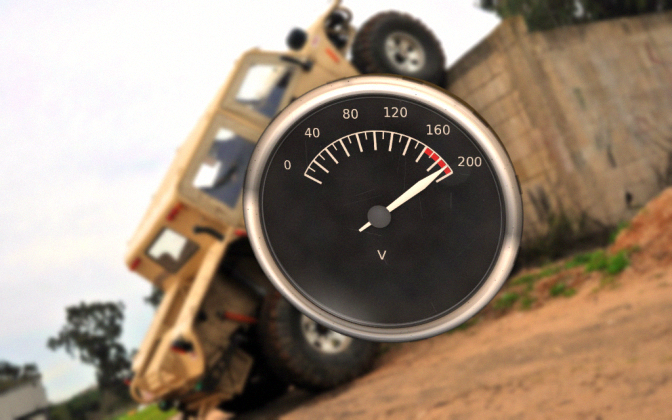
190 V
